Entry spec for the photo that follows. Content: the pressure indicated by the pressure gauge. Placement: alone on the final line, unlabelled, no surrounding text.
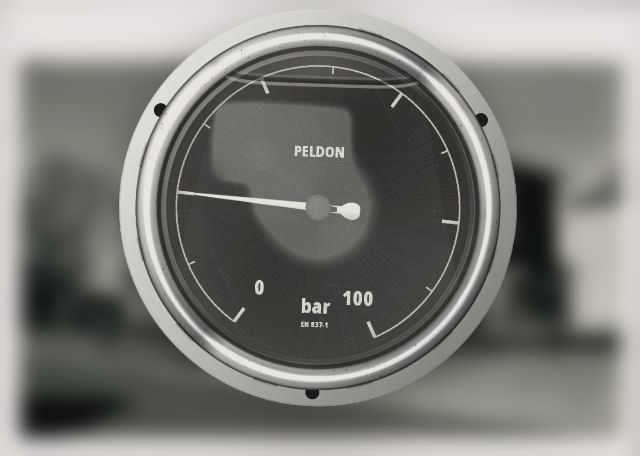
20 bar
